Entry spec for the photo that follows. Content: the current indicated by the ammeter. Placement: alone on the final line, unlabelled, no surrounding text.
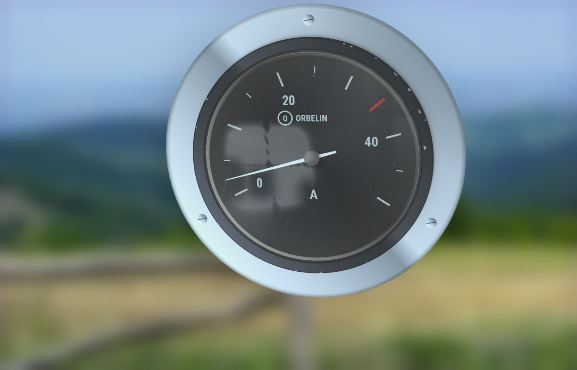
2.5 A
